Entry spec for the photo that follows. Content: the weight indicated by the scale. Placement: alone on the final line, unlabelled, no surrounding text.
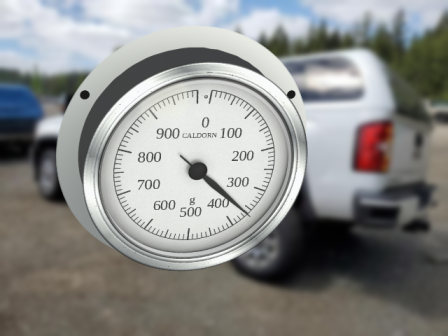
360 g
